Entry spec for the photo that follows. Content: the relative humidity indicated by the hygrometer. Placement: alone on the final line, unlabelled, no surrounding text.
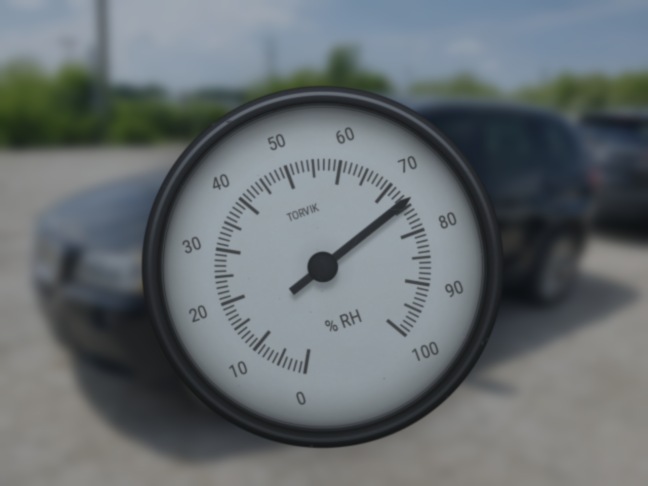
74 %
